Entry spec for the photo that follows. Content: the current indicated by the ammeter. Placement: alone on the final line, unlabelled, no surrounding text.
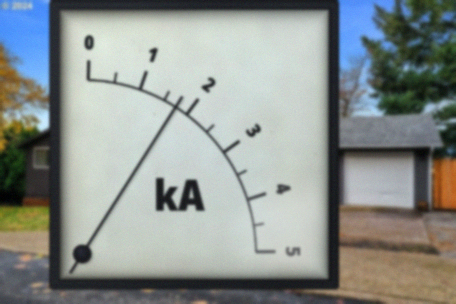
1.75 kA
